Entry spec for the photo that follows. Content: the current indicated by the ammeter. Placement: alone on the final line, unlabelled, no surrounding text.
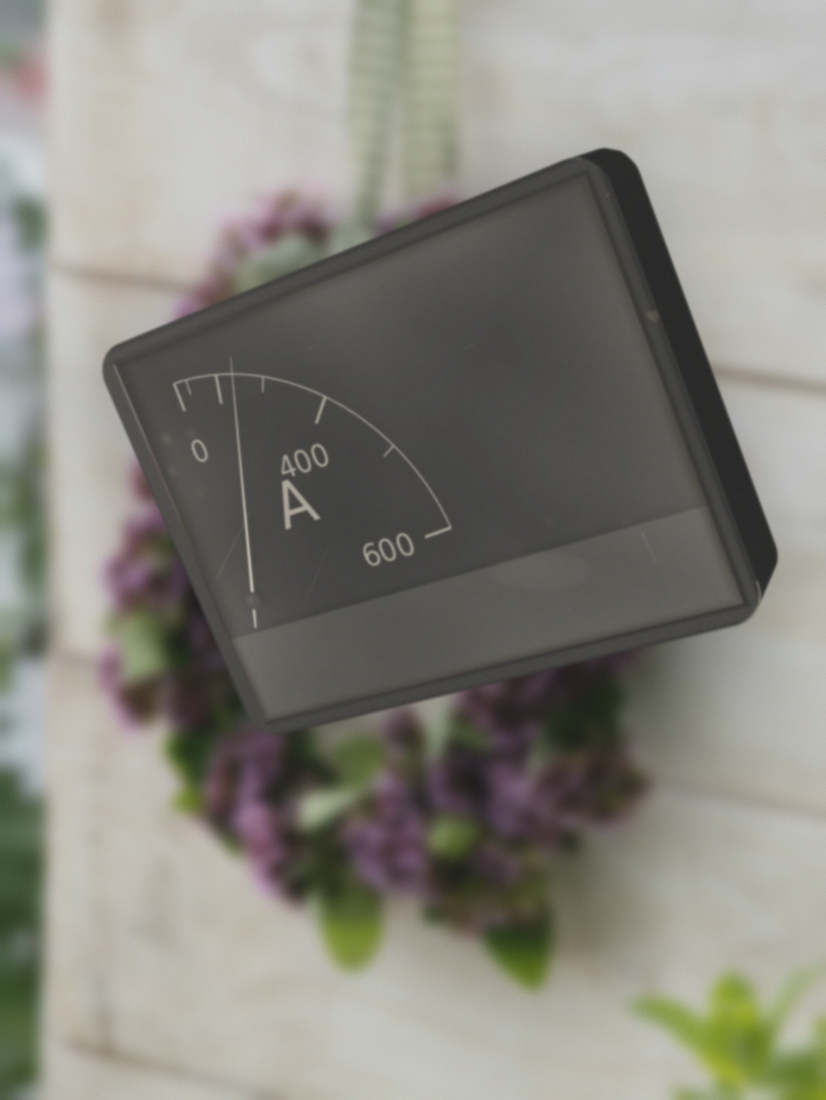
250 A
